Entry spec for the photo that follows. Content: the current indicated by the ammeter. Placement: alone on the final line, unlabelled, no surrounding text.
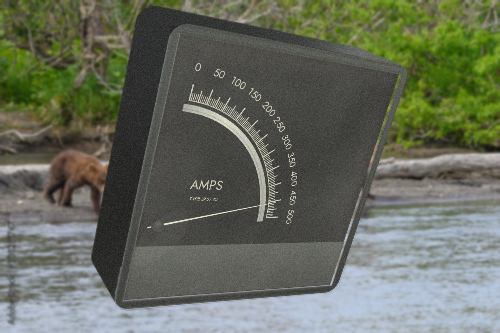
450 A
